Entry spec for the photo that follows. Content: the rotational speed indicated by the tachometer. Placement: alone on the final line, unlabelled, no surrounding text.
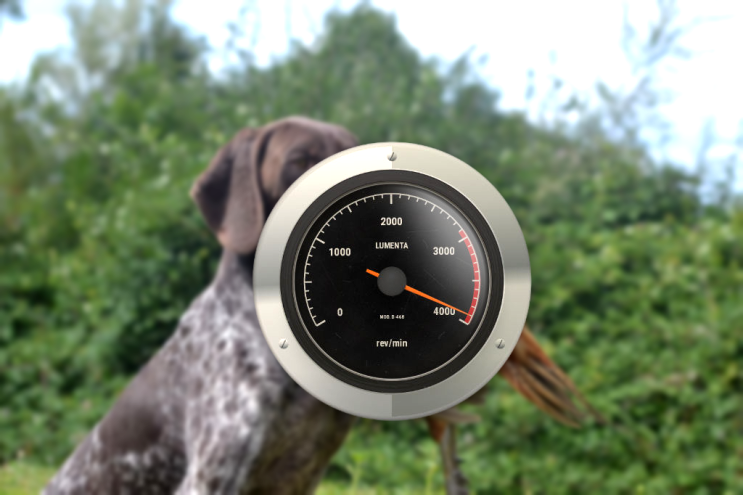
3900 rpm
